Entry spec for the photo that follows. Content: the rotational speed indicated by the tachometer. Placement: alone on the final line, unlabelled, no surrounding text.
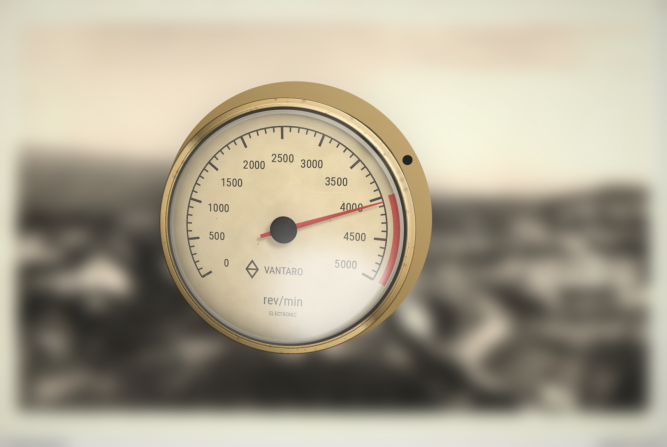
4050 rpm
